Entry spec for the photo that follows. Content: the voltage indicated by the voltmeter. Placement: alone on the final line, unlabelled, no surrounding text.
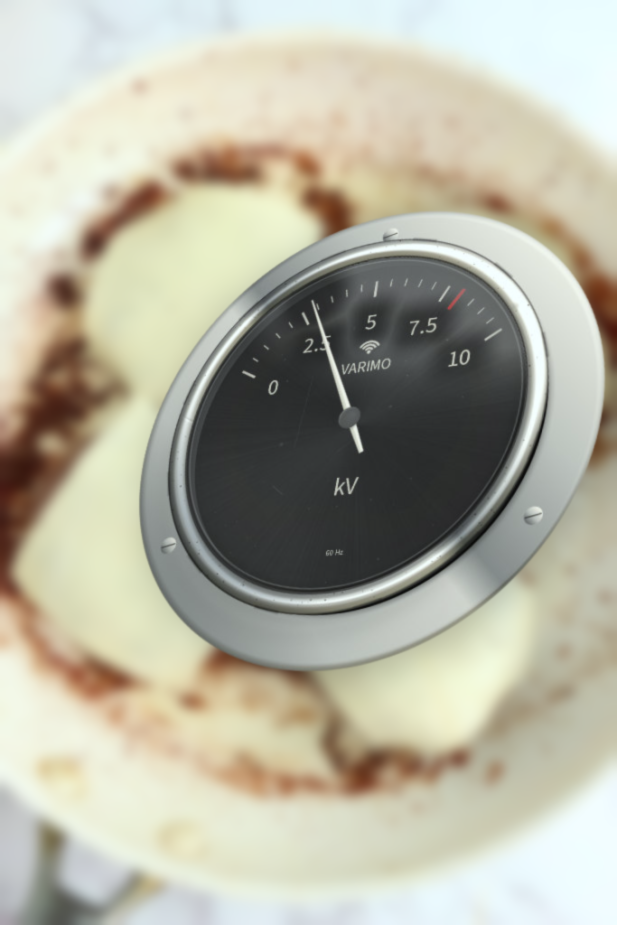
3 kV
